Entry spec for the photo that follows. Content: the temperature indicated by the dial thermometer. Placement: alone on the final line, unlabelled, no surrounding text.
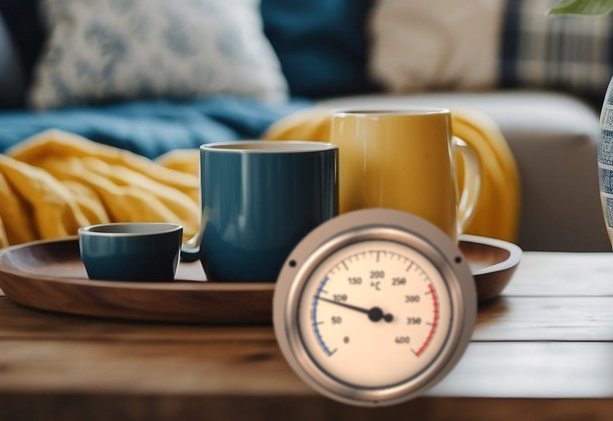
90 °C
